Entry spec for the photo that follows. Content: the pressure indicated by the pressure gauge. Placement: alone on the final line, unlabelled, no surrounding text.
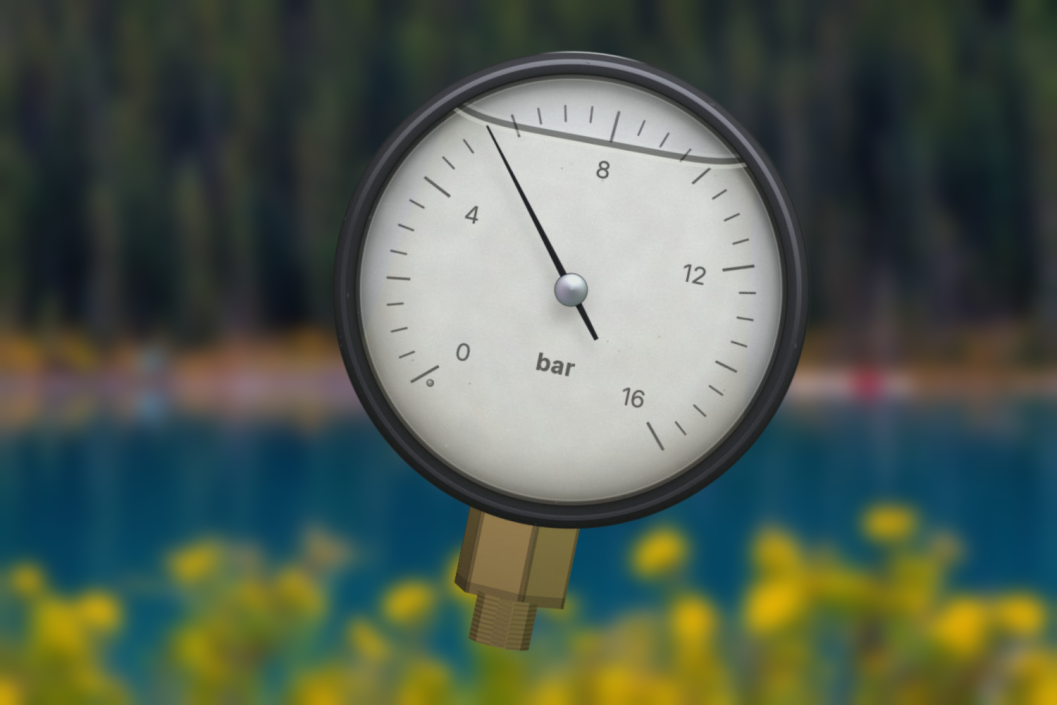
5.5 bar
